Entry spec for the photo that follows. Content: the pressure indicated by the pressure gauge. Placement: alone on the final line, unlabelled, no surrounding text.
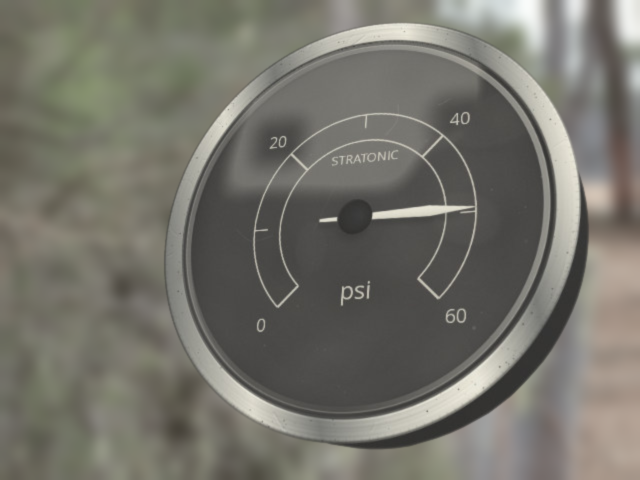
50 psi
